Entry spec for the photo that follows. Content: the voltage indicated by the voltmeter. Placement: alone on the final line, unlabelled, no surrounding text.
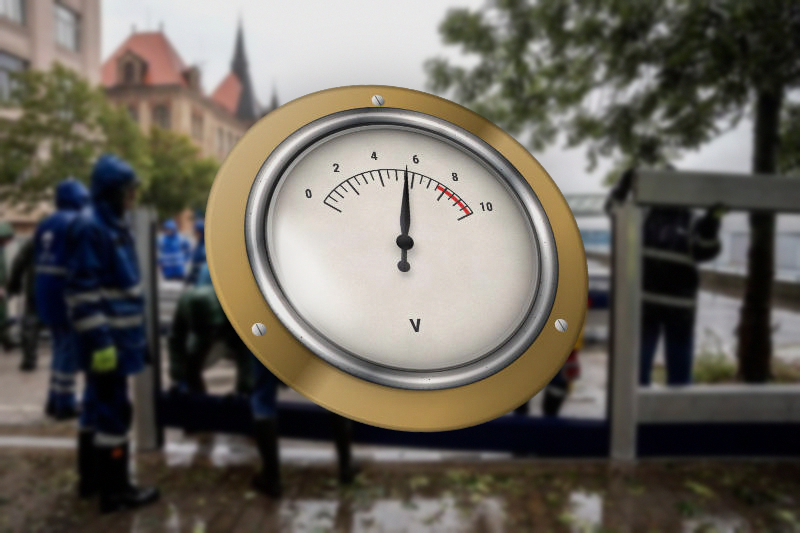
5.5 V
